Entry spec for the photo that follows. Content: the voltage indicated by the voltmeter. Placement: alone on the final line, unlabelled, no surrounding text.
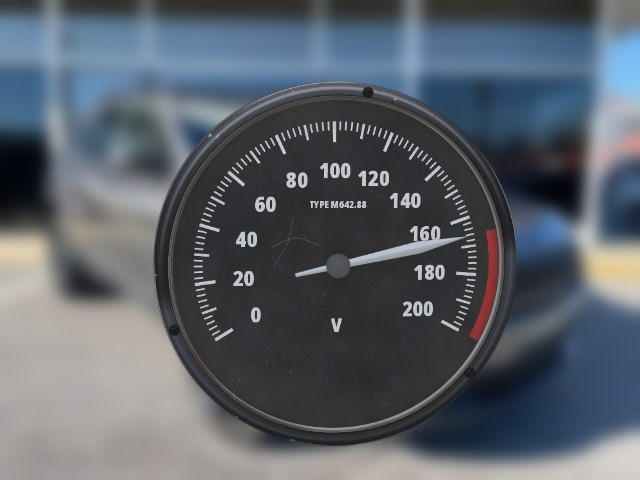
166 V
